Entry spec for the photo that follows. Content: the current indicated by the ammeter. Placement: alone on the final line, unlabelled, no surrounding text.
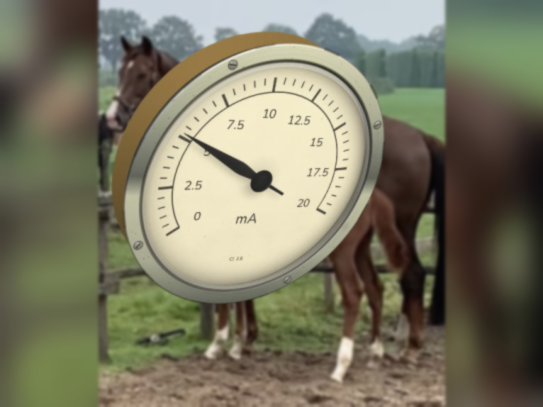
5.25 mA
